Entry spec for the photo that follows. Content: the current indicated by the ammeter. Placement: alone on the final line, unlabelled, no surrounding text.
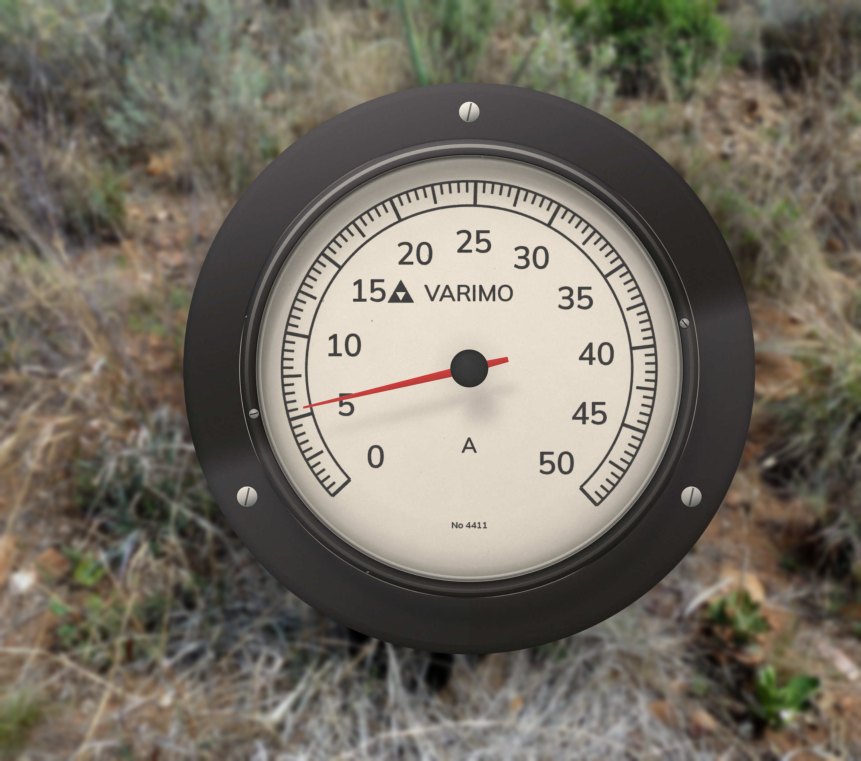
5.5 A
